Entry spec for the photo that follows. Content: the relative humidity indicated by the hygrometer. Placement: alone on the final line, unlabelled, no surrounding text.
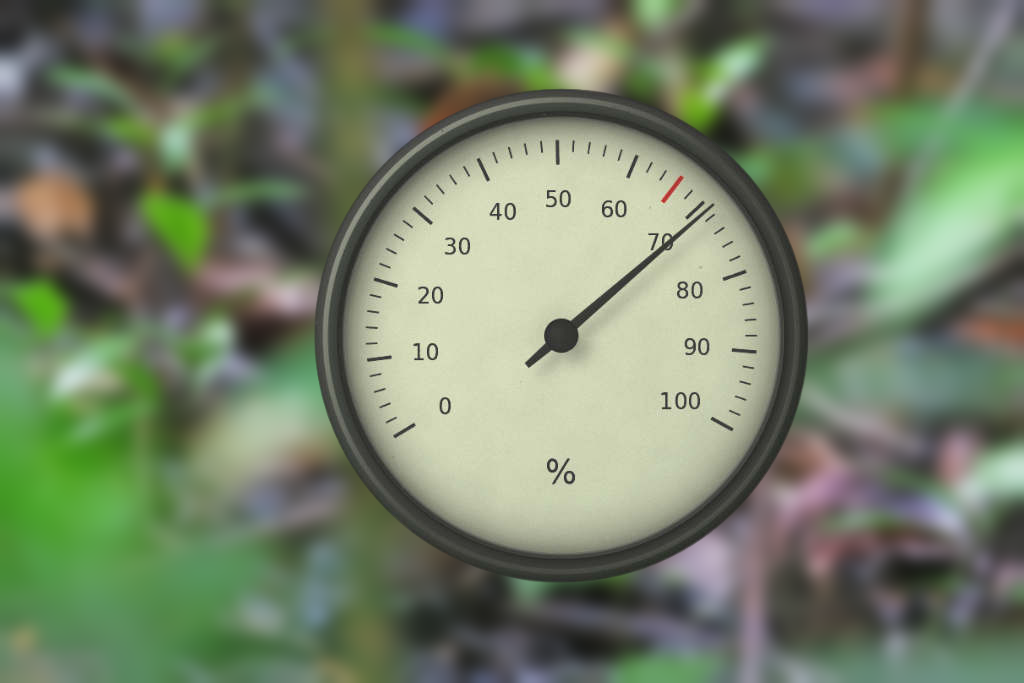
71 %
